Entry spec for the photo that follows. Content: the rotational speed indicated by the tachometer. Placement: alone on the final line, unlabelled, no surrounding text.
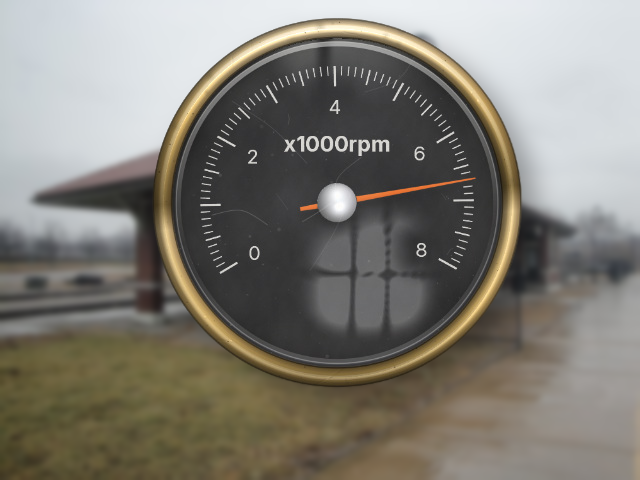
6700 rpm
